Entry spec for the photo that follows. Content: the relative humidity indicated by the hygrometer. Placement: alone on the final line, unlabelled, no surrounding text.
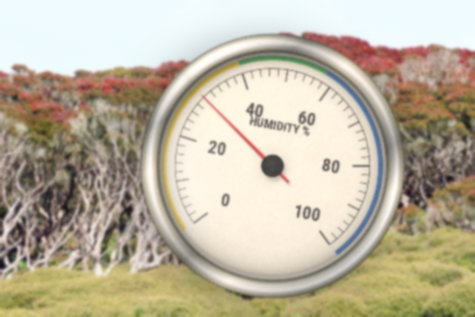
30 %
